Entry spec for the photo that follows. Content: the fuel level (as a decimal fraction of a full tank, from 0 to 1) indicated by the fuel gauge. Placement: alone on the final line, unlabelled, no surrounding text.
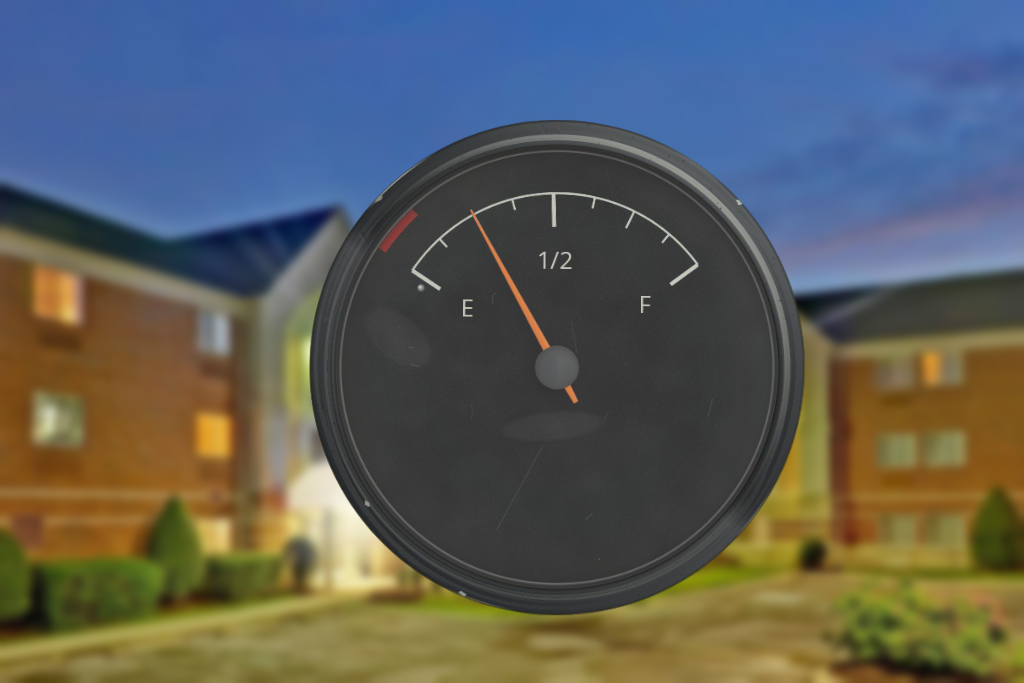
0.25
